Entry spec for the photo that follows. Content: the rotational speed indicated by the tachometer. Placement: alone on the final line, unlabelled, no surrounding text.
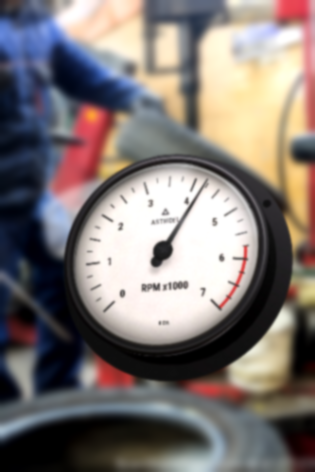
4250 rpm
